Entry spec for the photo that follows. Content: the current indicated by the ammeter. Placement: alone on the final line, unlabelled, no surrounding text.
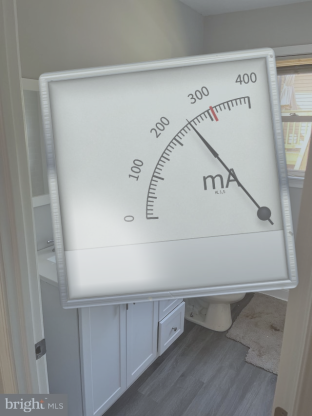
250 mA
